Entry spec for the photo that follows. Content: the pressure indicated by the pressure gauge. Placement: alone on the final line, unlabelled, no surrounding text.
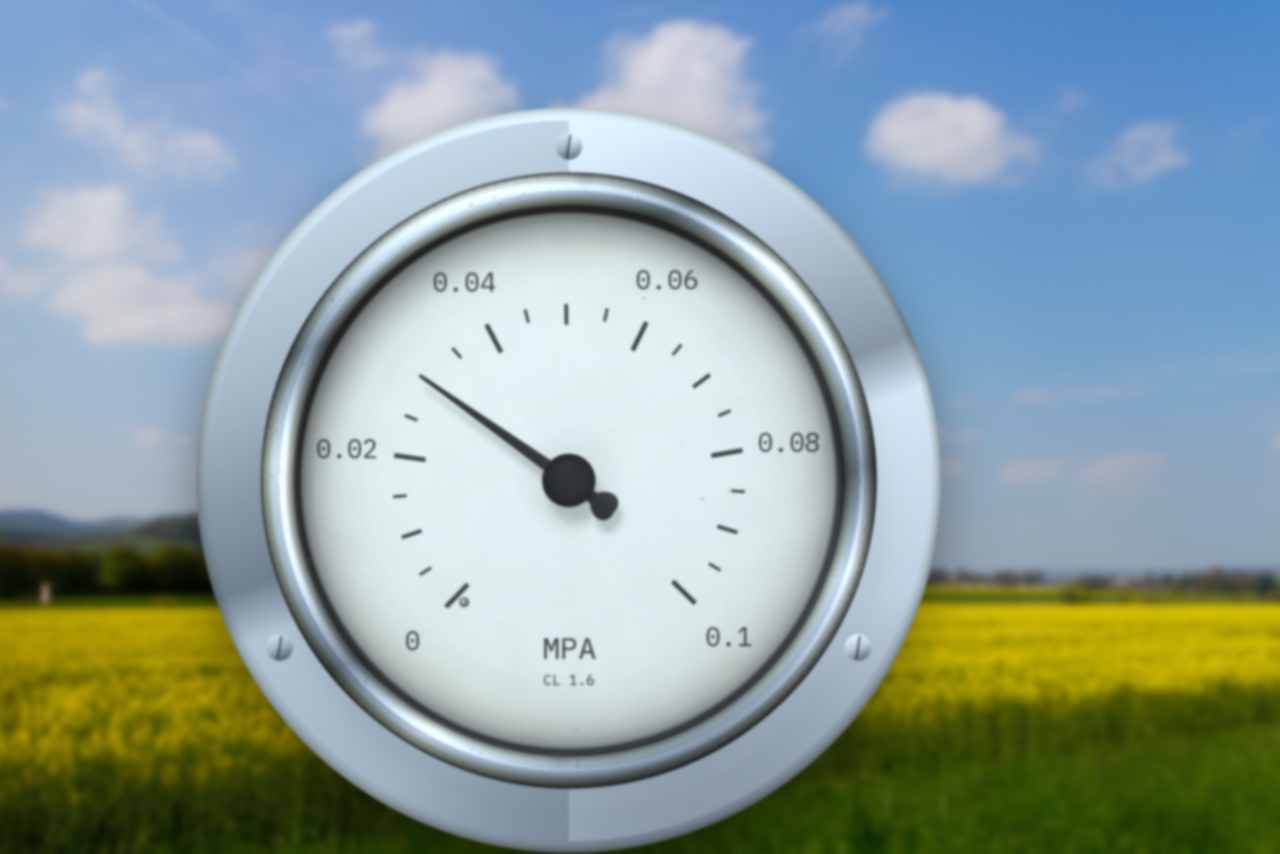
0.03 MPa
